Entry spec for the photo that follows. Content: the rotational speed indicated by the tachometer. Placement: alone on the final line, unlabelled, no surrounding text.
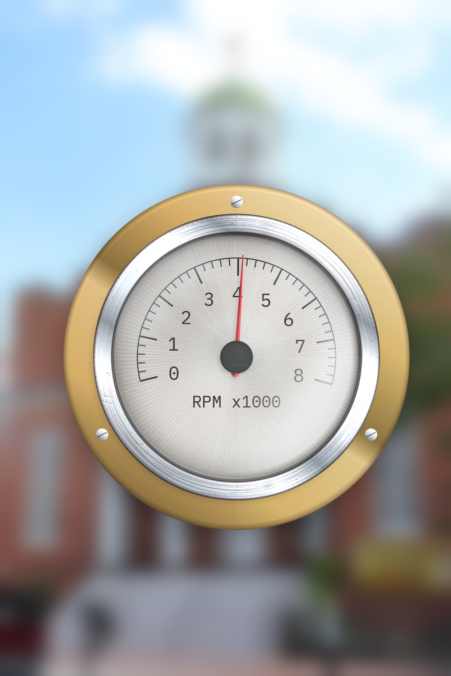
4100 rpm
